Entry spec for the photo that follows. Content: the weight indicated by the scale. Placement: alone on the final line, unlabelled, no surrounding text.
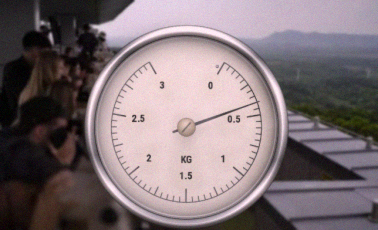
0.4 kg
